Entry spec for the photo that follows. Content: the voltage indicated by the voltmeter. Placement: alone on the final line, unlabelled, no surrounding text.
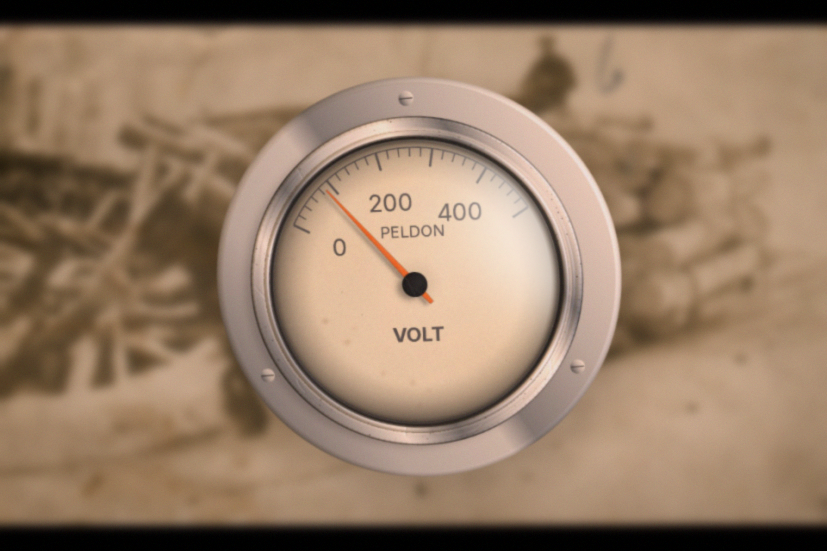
90 V
